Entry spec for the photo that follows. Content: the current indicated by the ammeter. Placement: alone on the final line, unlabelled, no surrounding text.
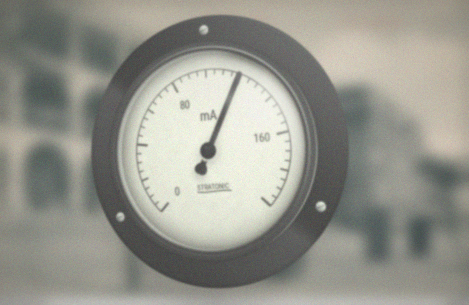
120 mA
